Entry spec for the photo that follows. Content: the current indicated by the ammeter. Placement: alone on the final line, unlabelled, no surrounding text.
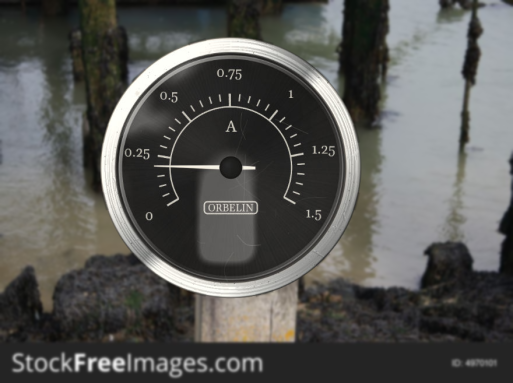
0.2 A
